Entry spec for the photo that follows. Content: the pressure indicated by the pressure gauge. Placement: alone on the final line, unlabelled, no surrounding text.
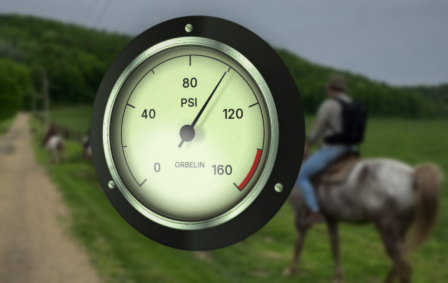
100 psi
